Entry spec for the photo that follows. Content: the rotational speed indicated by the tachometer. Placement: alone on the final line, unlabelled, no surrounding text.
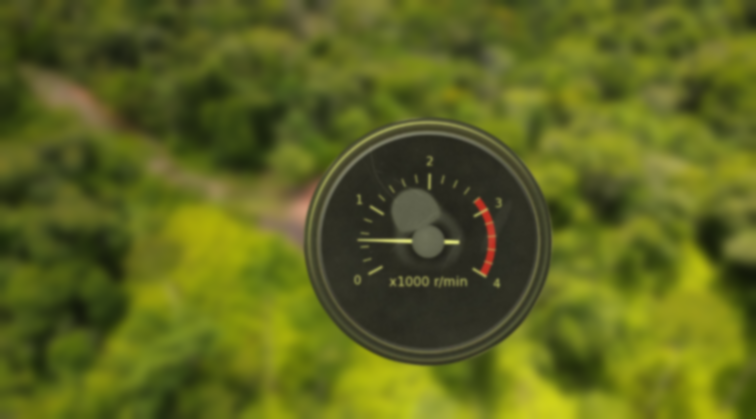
500 rpm
